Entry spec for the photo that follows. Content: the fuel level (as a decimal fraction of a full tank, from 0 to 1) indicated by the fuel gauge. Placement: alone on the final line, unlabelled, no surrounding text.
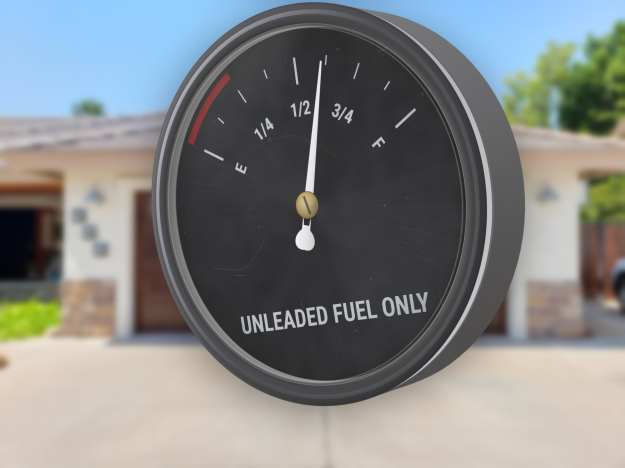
0.625
